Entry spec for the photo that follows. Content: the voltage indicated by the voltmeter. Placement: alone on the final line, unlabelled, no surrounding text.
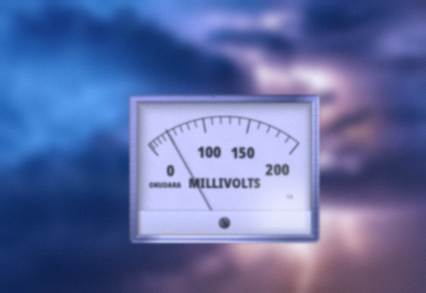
50 mV
